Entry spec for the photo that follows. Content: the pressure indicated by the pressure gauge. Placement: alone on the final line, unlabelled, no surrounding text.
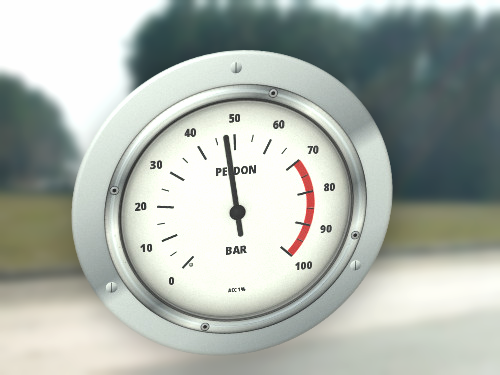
47.5 bar
